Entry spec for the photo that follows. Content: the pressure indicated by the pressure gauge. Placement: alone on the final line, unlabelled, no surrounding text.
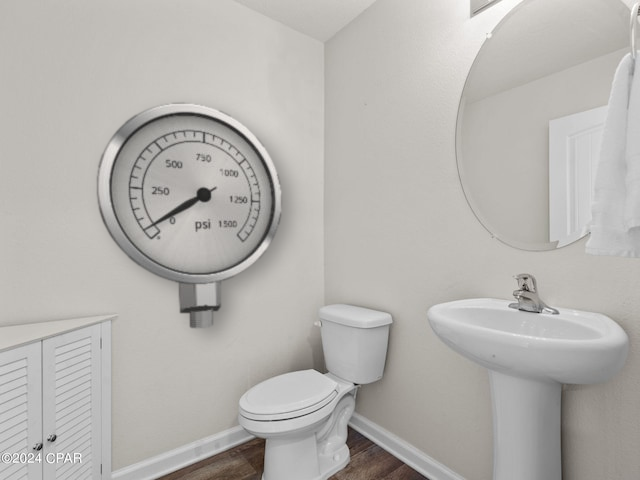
50 psi
